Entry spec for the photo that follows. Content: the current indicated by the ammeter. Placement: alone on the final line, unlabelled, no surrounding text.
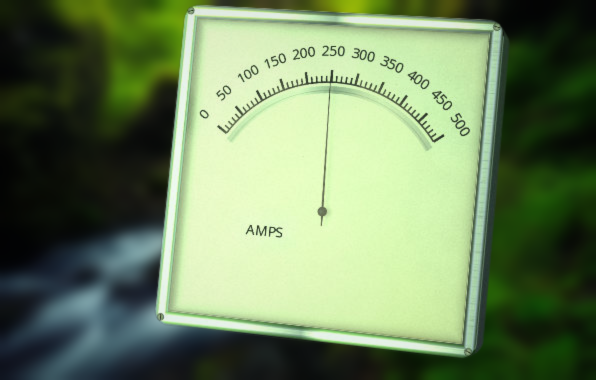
250 A
